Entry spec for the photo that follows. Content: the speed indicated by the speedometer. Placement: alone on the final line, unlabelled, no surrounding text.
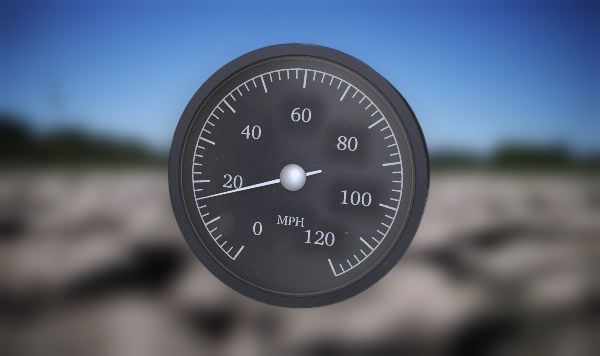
16 mph
